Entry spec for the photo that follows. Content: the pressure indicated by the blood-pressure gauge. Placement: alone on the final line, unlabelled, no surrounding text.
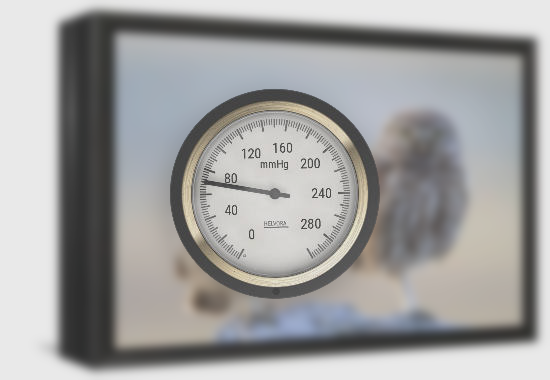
70 mmHg
